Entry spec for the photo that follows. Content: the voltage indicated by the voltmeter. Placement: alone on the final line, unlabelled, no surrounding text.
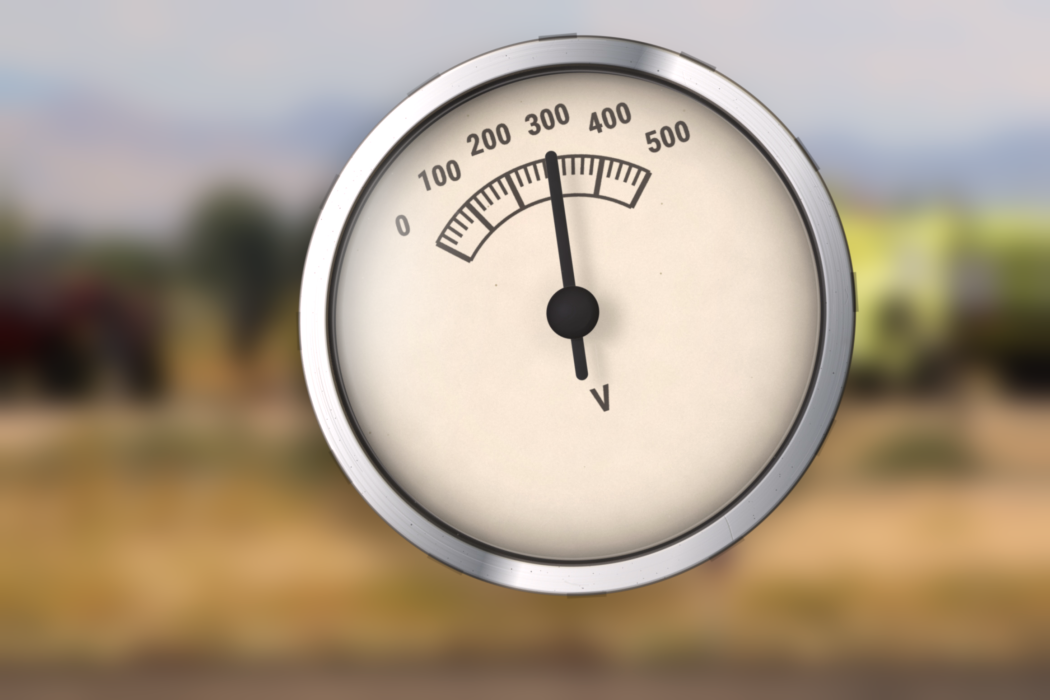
300 V
